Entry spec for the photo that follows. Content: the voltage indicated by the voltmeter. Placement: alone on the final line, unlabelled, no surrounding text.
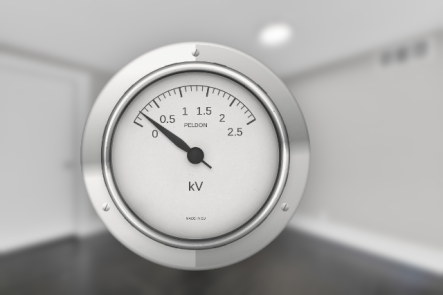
0.2 kV
